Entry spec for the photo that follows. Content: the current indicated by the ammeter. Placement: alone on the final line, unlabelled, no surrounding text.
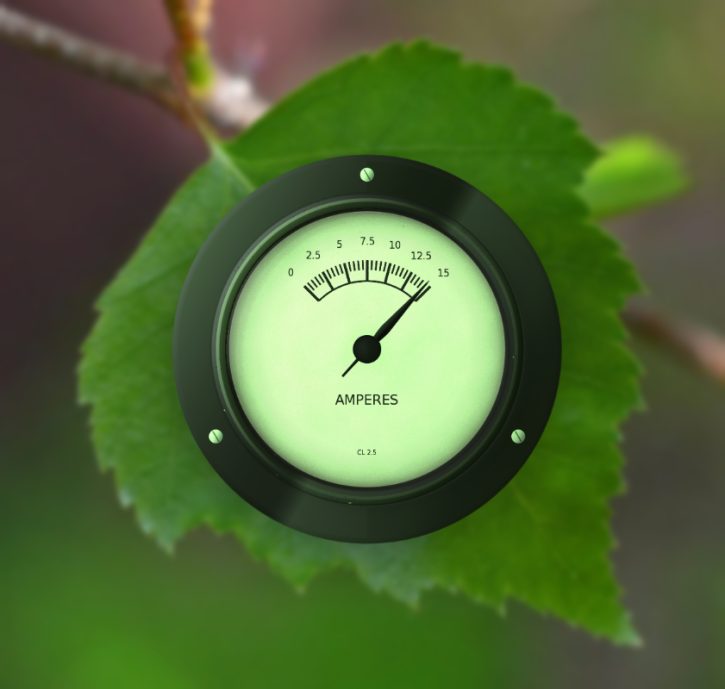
14.5 A
